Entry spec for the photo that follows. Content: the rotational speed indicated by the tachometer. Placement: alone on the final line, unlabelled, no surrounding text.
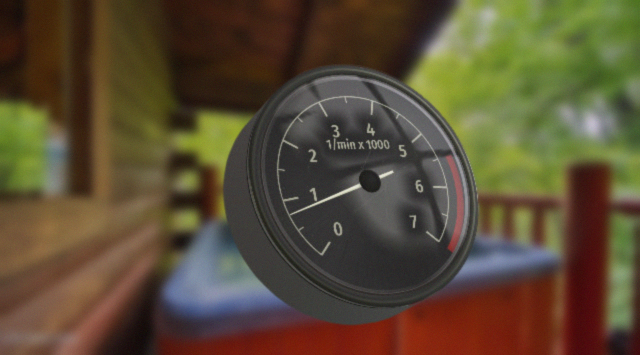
750 rpm
